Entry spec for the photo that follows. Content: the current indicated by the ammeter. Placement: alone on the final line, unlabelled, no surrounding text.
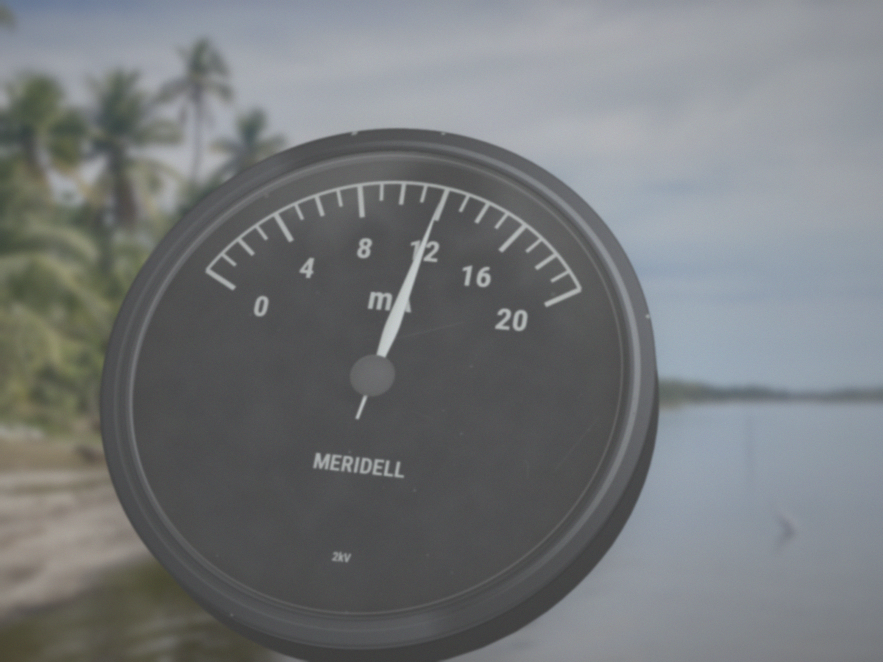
12 mA
